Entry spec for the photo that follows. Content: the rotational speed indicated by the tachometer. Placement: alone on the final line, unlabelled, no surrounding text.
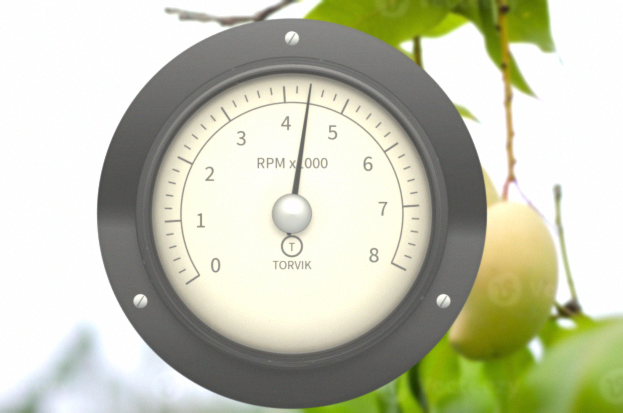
4400 rpm
